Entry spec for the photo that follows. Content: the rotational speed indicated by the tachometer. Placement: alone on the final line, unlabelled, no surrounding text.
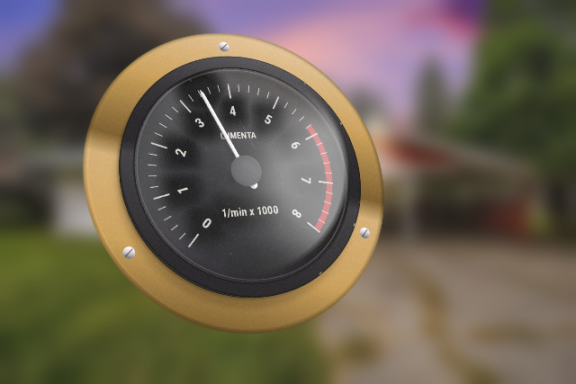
3400 rpm
